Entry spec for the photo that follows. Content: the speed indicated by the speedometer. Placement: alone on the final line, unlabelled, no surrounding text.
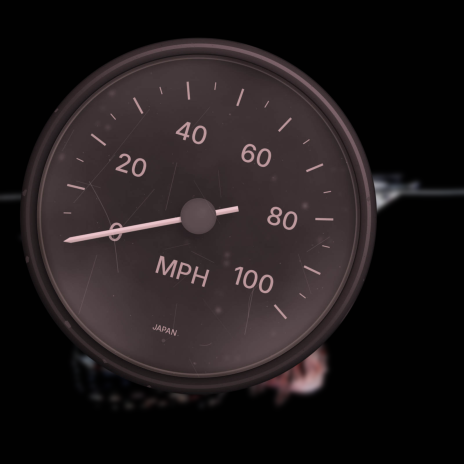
0 mph
